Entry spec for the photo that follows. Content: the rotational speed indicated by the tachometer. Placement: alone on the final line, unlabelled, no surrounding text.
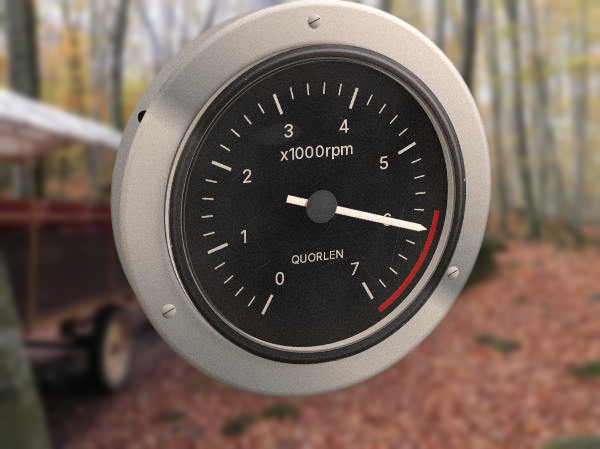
6000 rpm
